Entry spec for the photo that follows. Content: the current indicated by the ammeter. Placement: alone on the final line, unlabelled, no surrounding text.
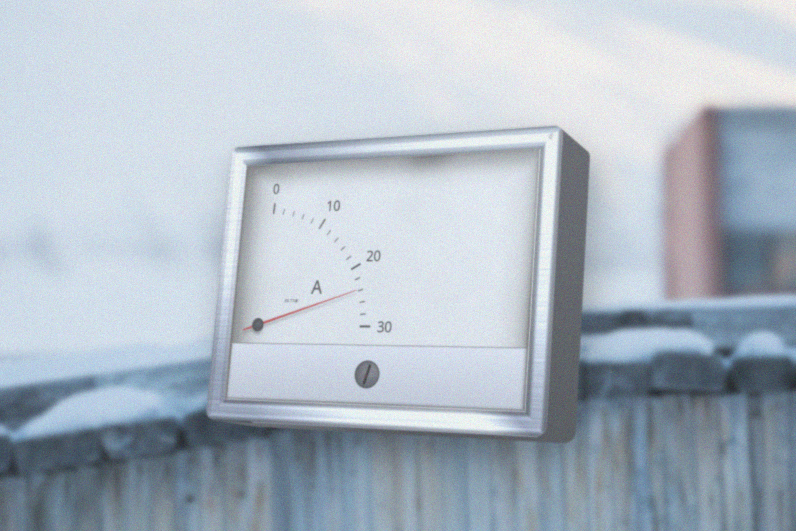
24 A
